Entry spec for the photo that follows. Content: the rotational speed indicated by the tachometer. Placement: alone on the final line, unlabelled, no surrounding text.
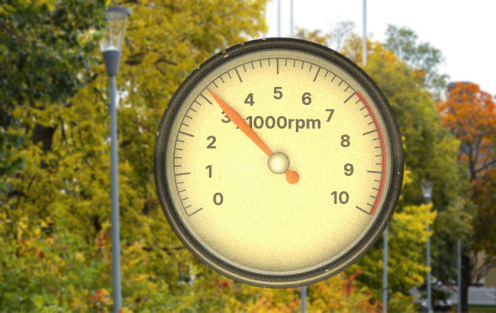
3200 rpm
